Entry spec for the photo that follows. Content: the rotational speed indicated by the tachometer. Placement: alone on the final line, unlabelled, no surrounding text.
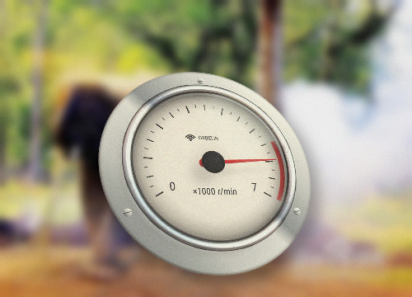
6000 rpm
